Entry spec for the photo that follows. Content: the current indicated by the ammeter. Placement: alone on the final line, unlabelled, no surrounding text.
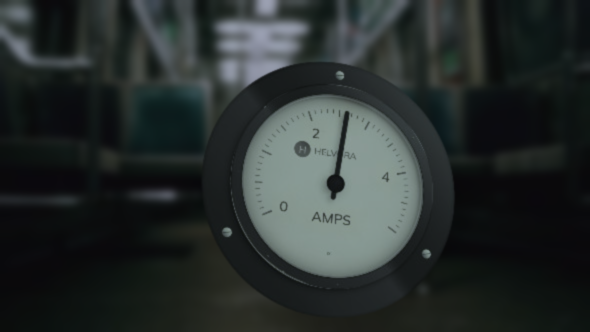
2.6 A
